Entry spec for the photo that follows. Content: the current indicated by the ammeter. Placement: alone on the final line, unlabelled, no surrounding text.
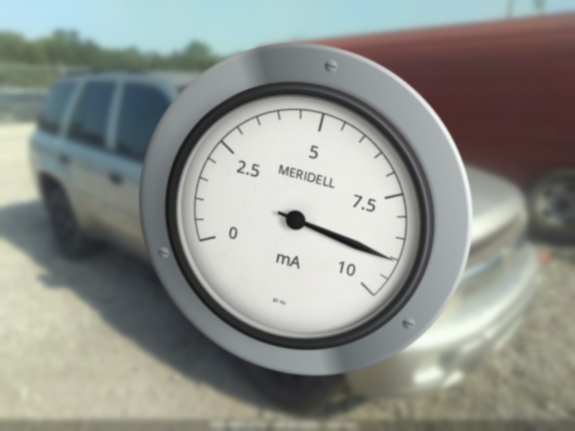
9 mA
